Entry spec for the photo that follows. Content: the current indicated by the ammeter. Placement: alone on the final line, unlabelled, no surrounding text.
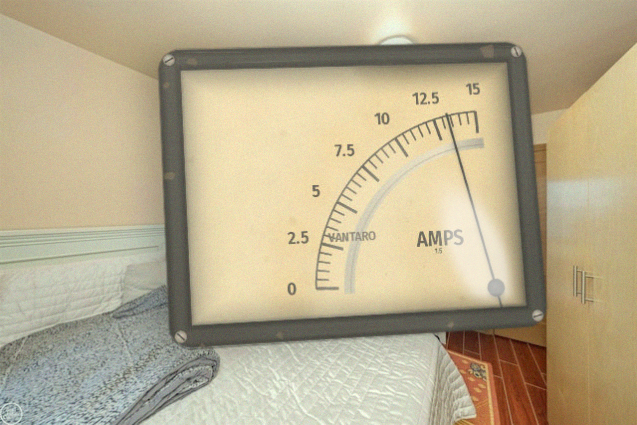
13.25 A
